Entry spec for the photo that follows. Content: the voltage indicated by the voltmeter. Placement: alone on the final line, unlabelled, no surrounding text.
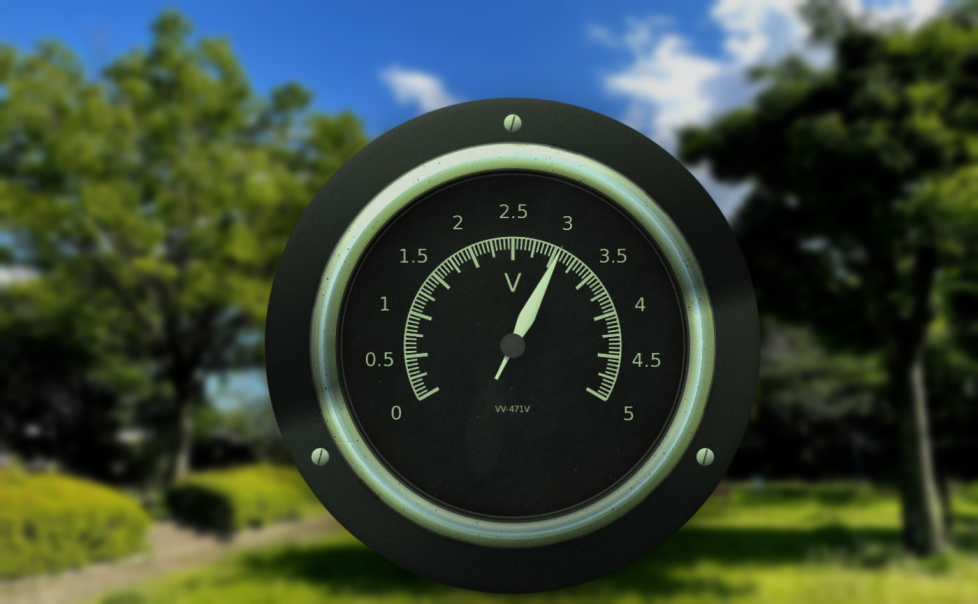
3.05 V
